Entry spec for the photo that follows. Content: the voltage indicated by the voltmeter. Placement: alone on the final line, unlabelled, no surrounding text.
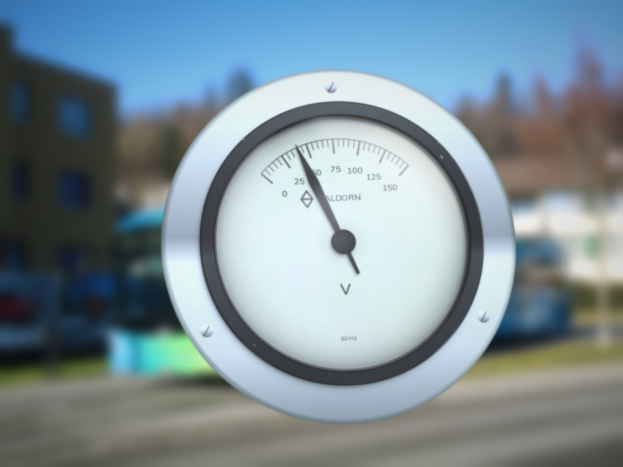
40 V
